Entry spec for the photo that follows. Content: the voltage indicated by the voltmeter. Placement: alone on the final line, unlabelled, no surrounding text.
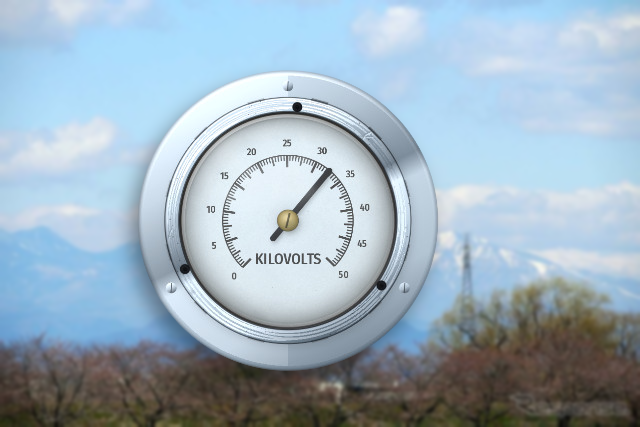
32.5 kV
